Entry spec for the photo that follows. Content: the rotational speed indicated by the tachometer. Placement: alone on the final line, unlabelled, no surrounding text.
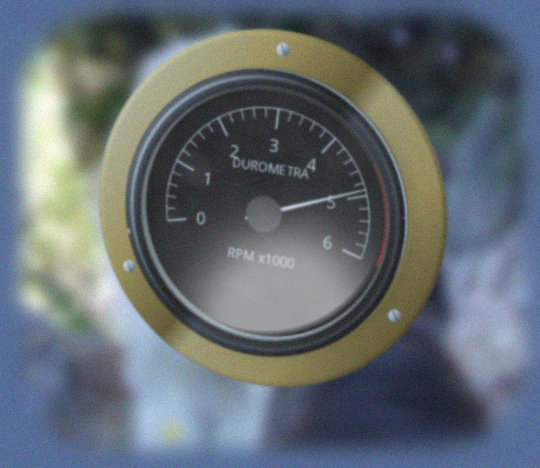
4900 rpm
